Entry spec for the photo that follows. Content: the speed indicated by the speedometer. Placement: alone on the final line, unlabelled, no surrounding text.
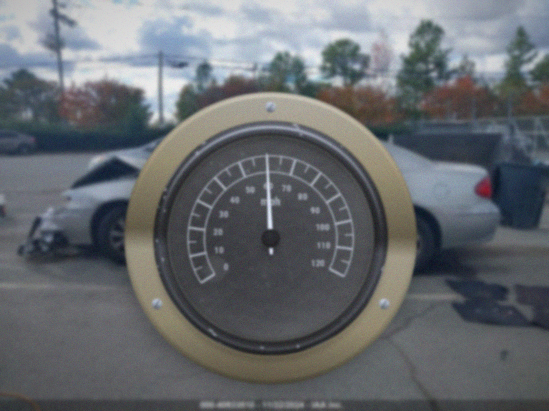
60 mph
